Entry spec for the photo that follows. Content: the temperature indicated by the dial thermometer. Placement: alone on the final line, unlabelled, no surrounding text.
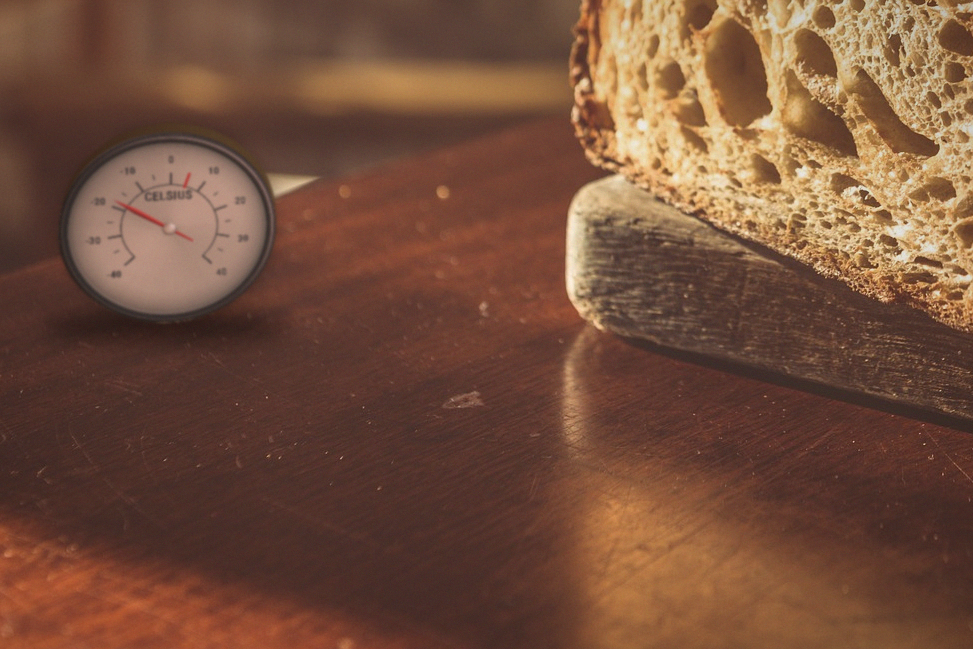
-17.5 °C
